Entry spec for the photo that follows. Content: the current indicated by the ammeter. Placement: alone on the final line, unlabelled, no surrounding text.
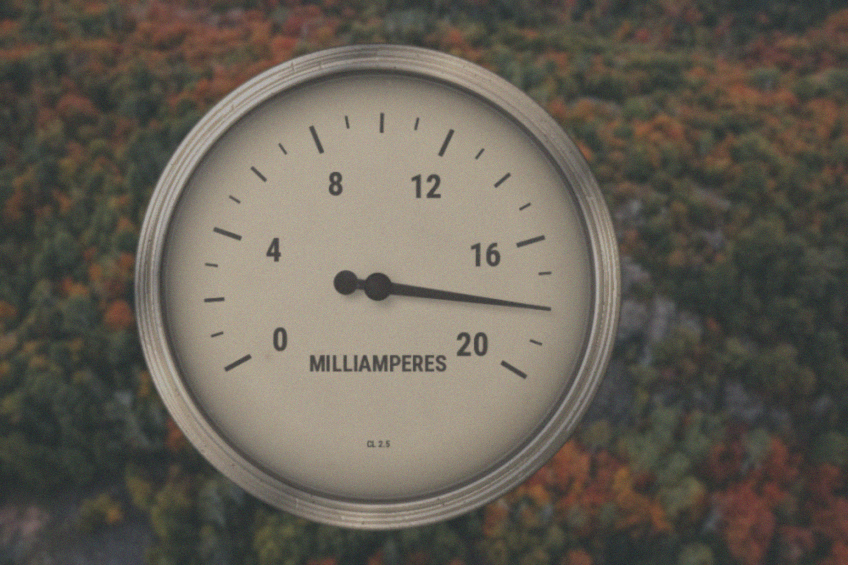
18 mA
